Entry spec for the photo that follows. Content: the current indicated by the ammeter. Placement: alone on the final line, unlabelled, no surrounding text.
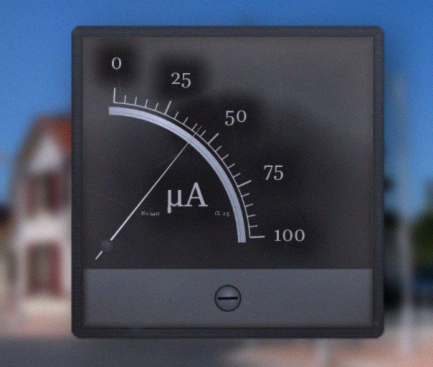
42.5 µA
